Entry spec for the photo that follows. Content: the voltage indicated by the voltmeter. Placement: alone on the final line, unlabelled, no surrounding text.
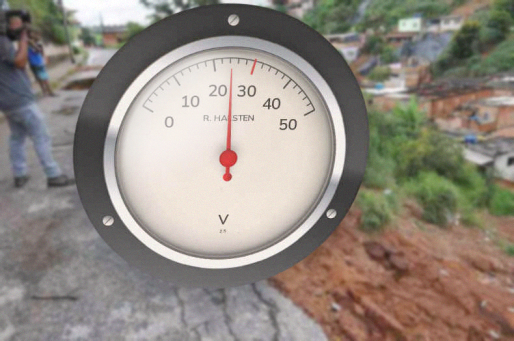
24 V
